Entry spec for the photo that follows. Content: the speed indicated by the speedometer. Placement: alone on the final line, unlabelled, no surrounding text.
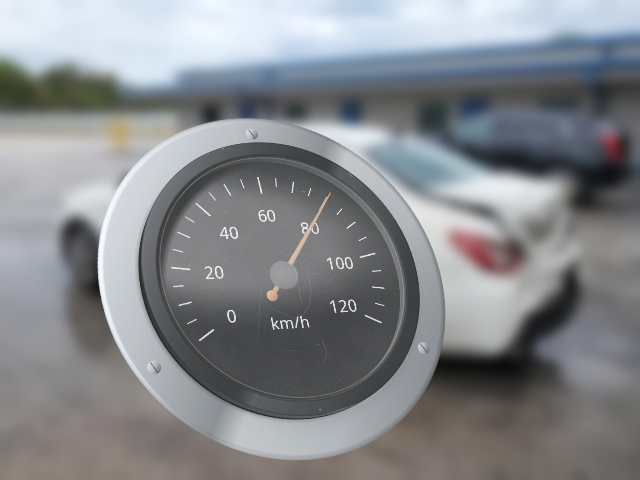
80 km/h
